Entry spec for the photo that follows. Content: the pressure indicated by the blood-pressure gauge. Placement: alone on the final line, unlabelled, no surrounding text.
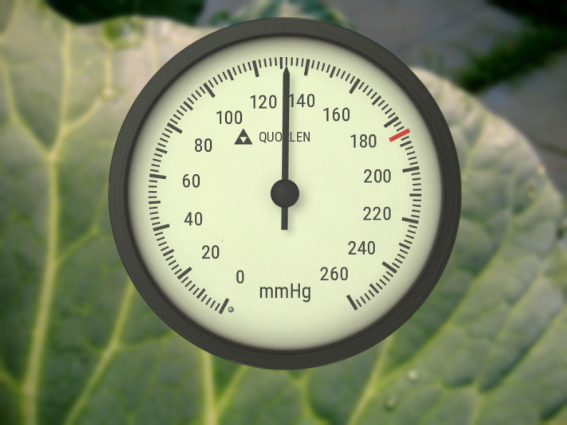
132 mmHg
